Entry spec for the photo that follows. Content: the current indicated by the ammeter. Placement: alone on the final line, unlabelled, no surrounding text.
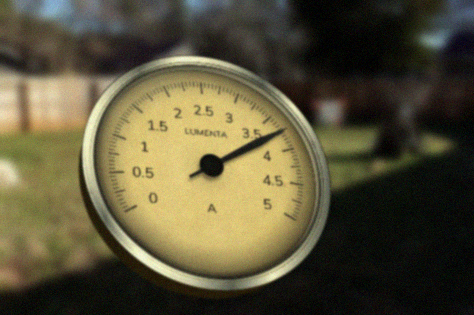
3.75 A
